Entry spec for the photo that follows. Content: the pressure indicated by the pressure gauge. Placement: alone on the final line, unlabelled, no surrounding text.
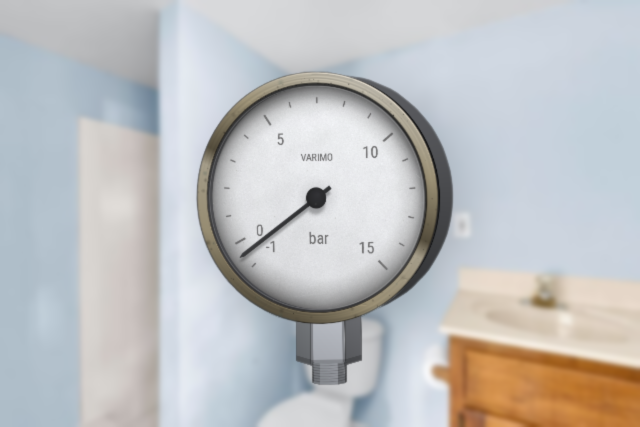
-0.5 bar
